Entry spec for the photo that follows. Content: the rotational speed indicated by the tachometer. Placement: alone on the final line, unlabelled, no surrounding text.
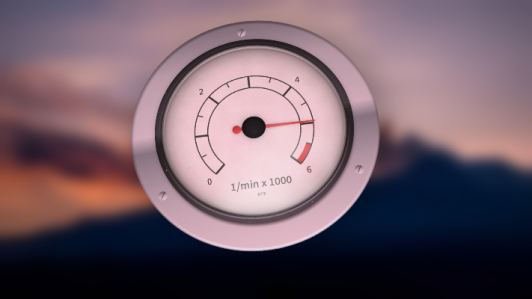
5000 rpm
